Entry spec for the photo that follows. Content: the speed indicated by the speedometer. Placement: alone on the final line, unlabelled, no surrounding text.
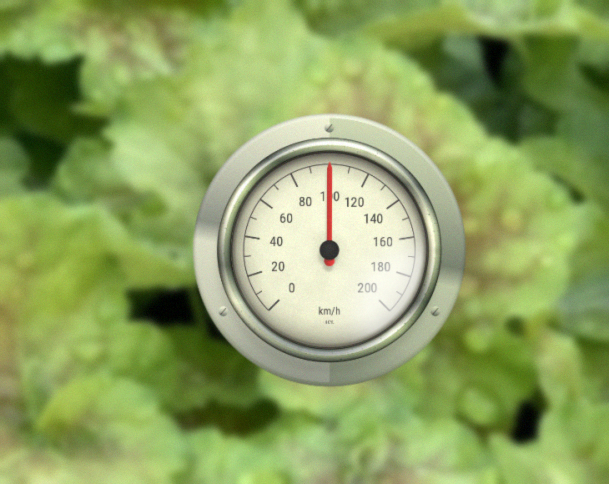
100 km/h
